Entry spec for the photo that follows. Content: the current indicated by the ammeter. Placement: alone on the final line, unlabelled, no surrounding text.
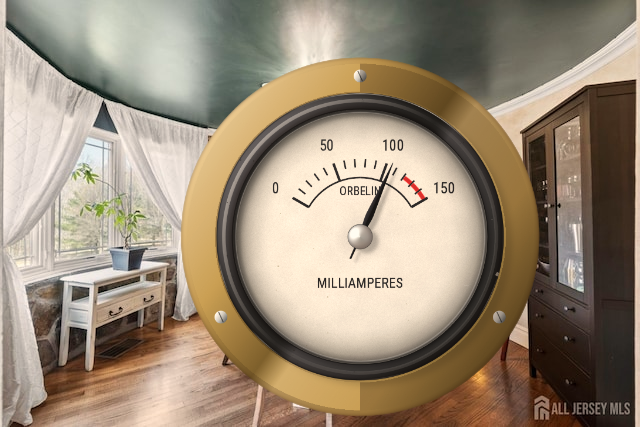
105 mA
